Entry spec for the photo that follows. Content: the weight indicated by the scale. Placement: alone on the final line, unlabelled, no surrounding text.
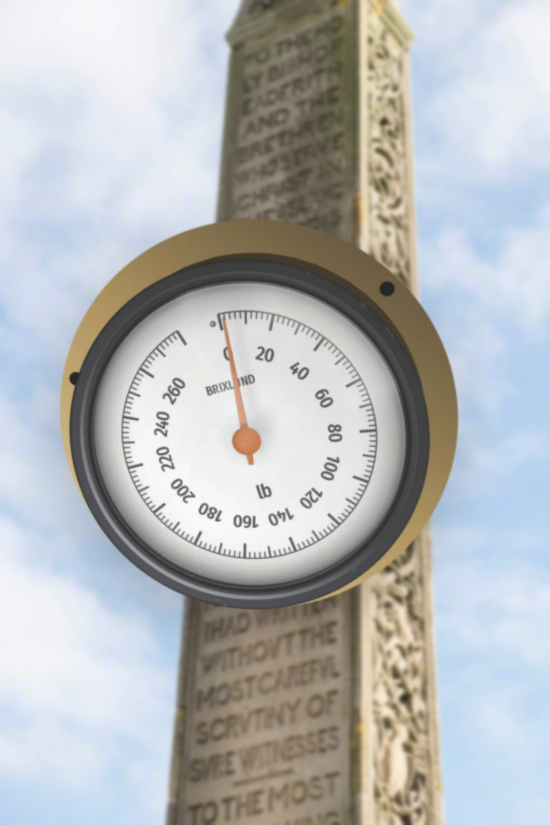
2 lb
